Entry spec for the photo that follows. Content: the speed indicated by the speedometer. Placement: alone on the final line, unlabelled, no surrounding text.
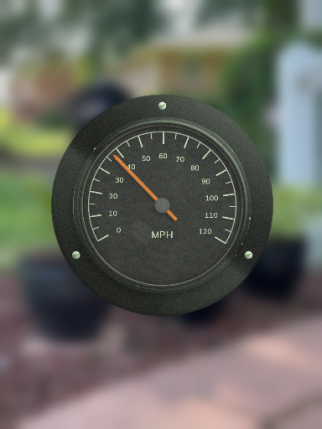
37.5 mph
